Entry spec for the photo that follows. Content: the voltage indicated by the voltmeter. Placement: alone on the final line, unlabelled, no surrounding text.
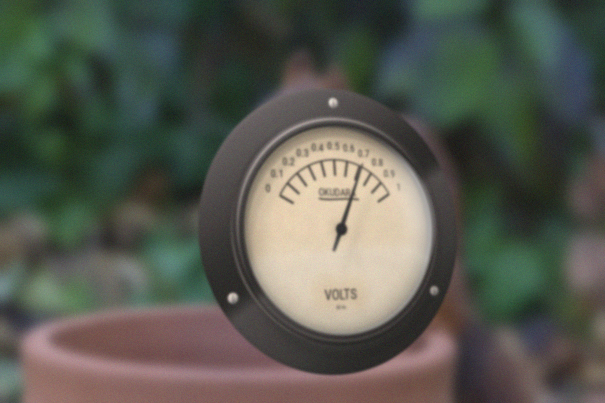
0.7 V
